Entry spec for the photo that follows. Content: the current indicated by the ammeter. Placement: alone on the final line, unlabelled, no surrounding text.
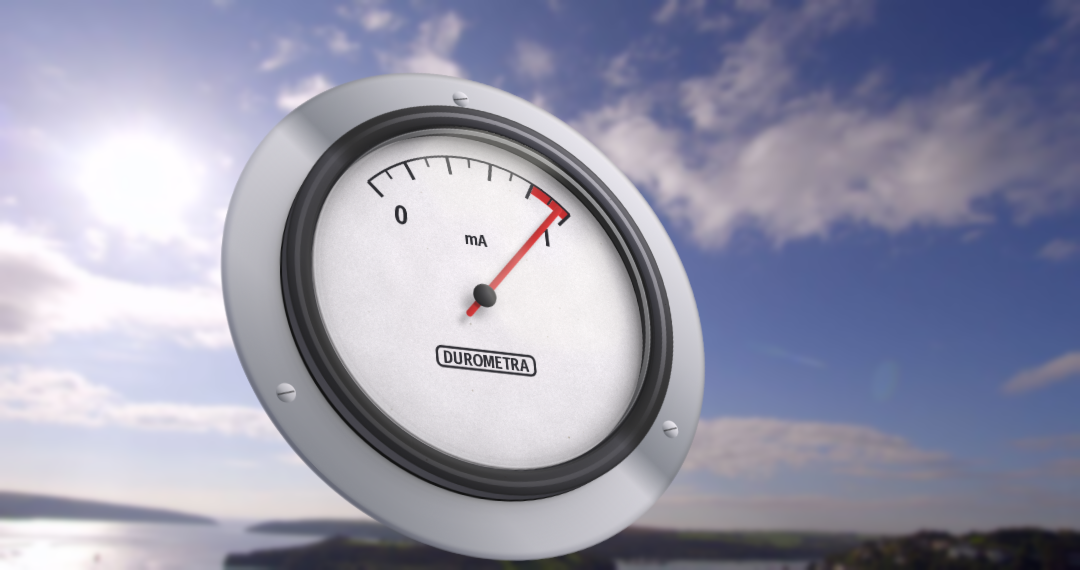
0.95 mA
